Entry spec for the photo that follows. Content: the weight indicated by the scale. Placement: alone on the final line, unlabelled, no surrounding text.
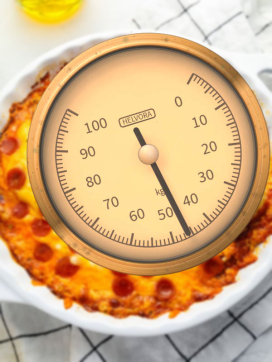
46 kg
